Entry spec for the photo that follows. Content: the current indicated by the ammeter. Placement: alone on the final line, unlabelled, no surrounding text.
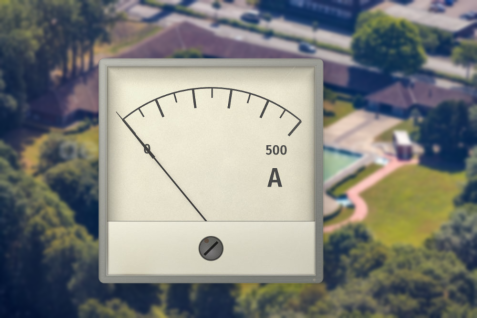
0 A
